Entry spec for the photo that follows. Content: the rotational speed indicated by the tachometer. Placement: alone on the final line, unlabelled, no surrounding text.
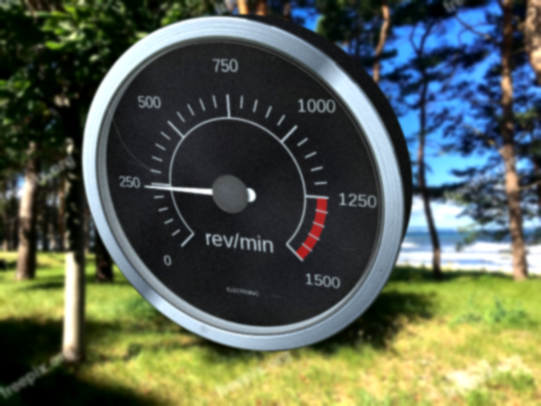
250 rpm
